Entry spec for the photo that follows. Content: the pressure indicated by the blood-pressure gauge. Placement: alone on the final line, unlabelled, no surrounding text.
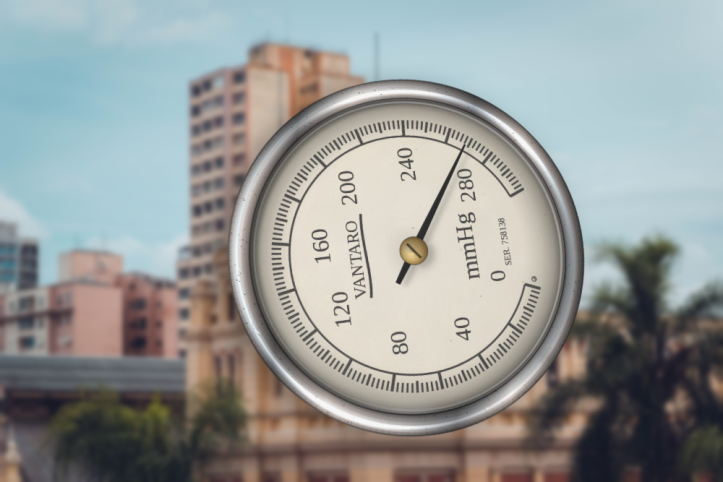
268 mmHg
